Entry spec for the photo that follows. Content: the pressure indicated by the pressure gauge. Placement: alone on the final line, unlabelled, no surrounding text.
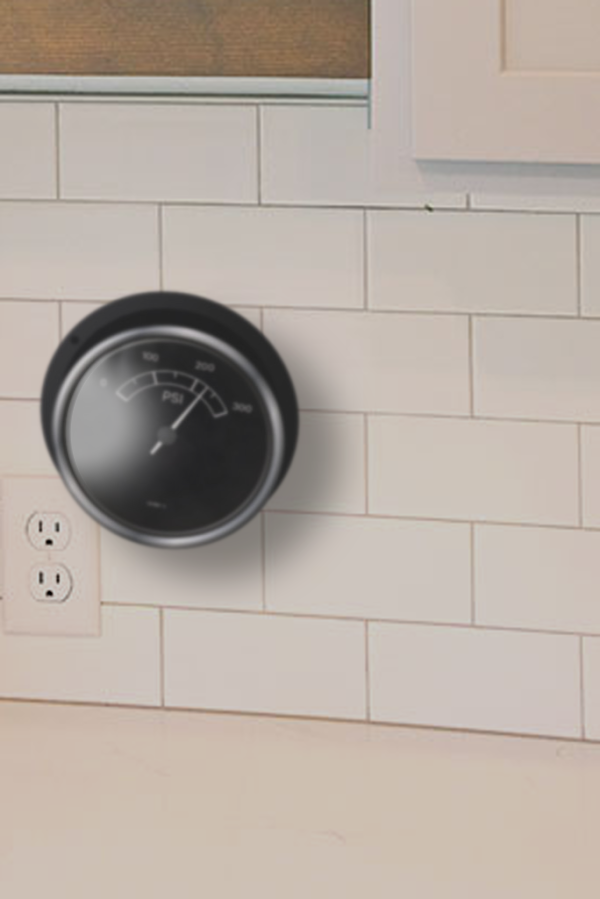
225 psi
